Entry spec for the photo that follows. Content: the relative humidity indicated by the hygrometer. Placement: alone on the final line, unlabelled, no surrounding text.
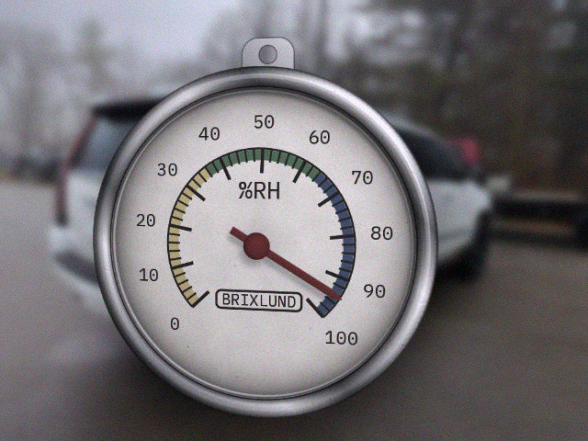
94 %
